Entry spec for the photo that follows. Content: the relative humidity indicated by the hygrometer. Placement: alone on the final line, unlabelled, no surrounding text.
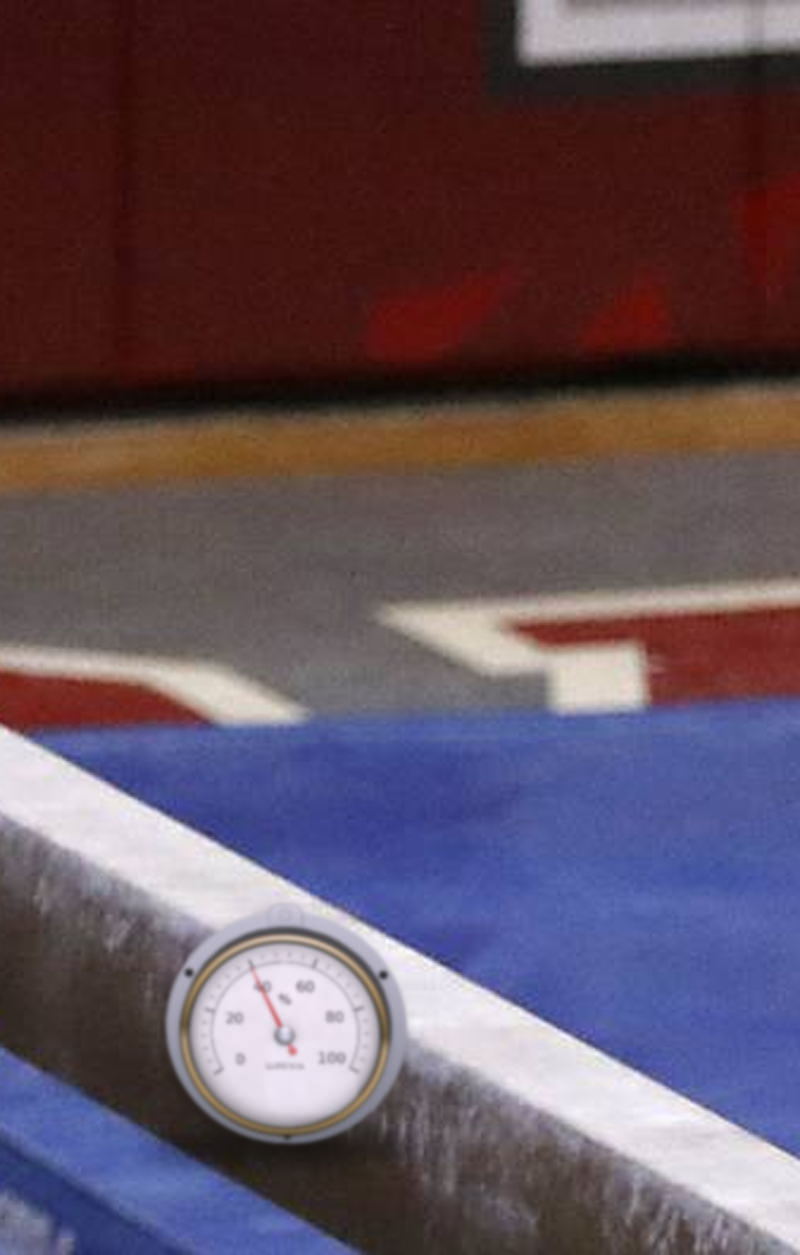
40 %
